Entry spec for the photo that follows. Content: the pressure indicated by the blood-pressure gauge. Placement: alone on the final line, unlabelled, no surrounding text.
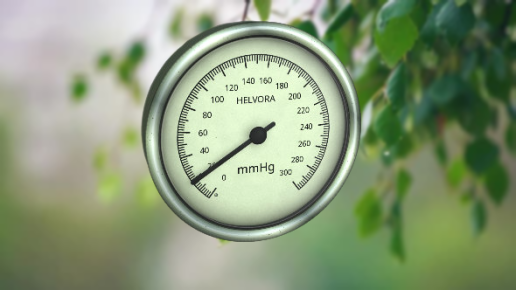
20 mmHg
